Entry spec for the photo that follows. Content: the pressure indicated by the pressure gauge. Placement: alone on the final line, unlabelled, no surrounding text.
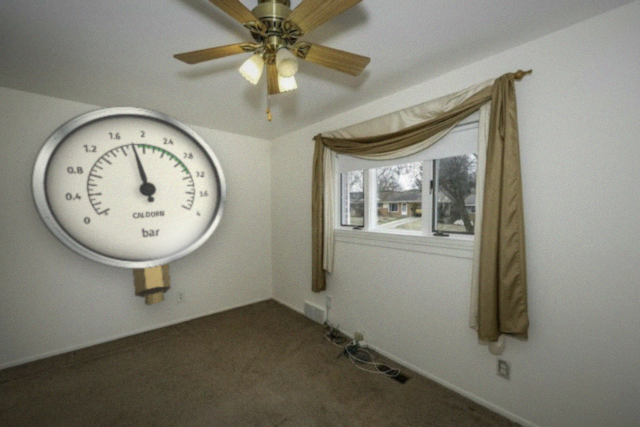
1.8 bar
